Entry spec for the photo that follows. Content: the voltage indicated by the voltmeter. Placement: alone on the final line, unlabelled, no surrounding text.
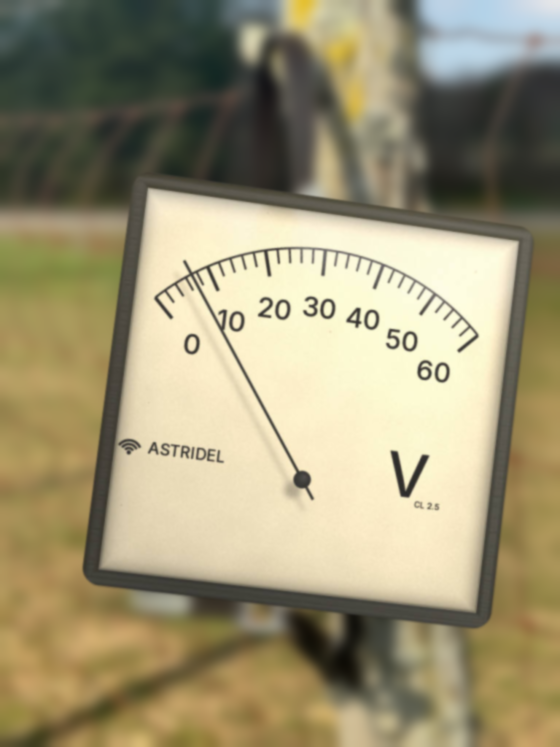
7 V
